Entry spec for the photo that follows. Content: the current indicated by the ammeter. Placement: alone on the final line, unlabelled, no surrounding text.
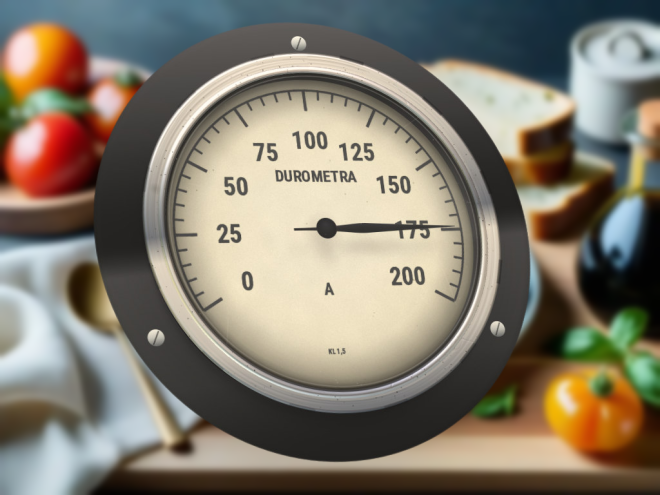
175 A
